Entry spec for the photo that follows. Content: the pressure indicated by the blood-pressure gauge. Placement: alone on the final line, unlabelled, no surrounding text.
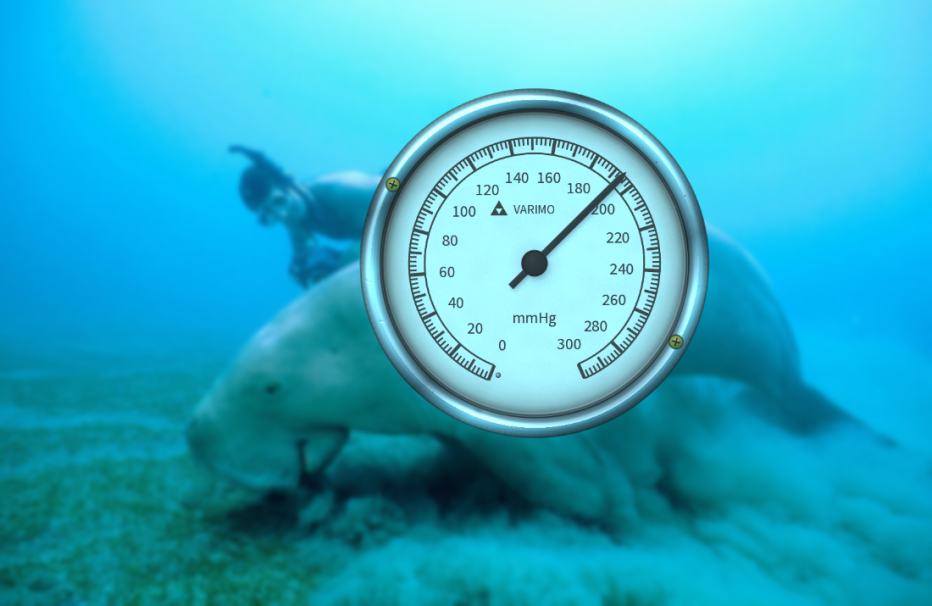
194 mmHg
